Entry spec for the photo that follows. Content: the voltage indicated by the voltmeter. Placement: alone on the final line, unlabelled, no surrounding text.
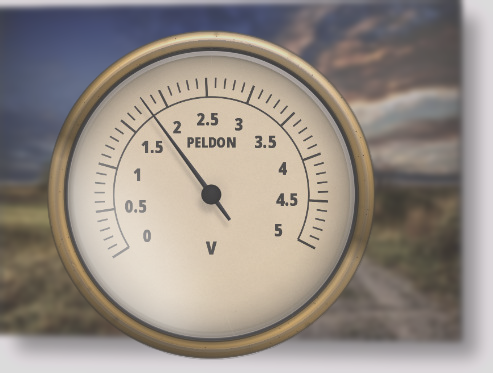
1.8 V
